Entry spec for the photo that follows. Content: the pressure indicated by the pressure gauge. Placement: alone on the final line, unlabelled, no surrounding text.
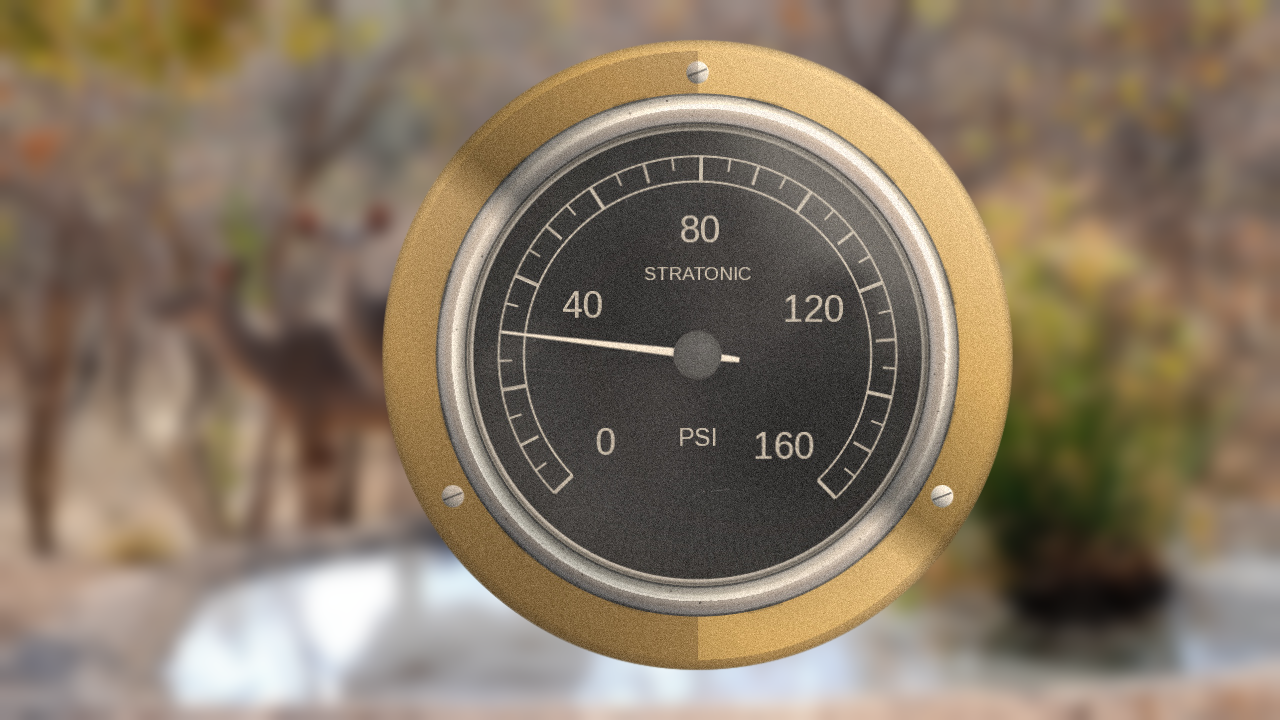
30 psi
